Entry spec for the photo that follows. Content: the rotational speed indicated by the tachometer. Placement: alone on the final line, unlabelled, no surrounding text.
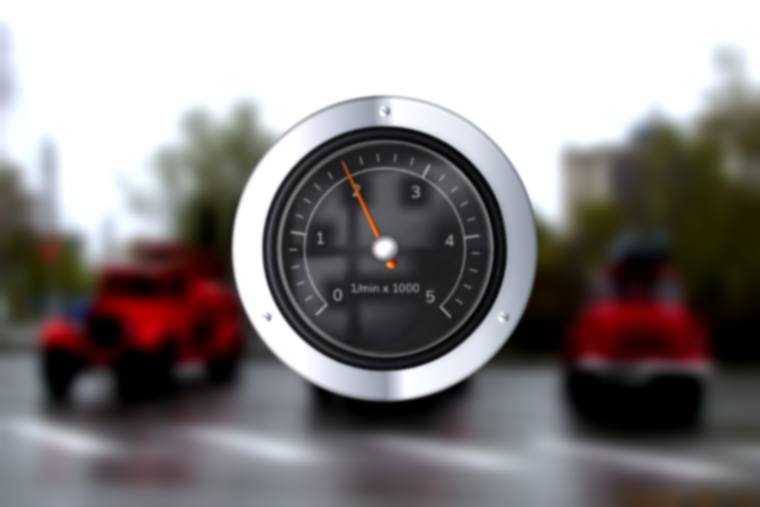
2000 rpm
